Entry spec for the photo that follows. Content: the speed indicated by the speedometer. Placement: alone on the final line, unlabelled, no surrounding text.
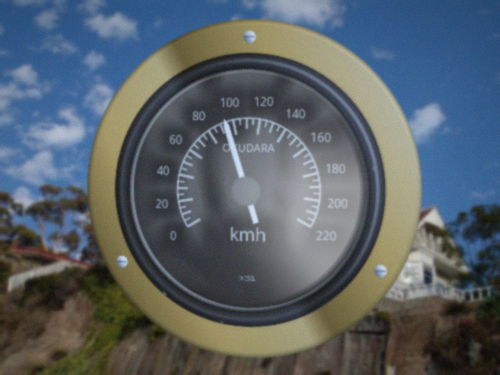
95 km/h
